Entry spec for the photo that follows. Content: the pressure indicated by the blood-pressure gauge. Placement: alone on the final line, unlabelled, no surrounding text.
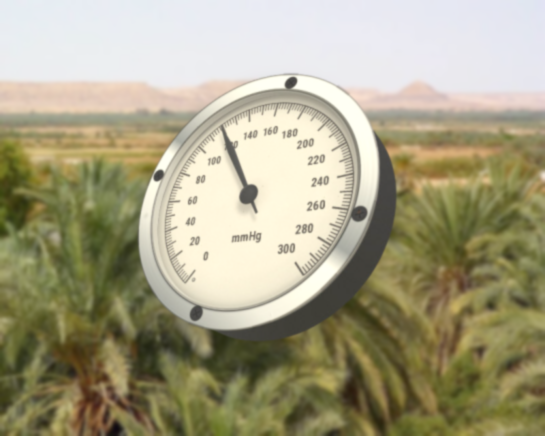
120 mmHg
